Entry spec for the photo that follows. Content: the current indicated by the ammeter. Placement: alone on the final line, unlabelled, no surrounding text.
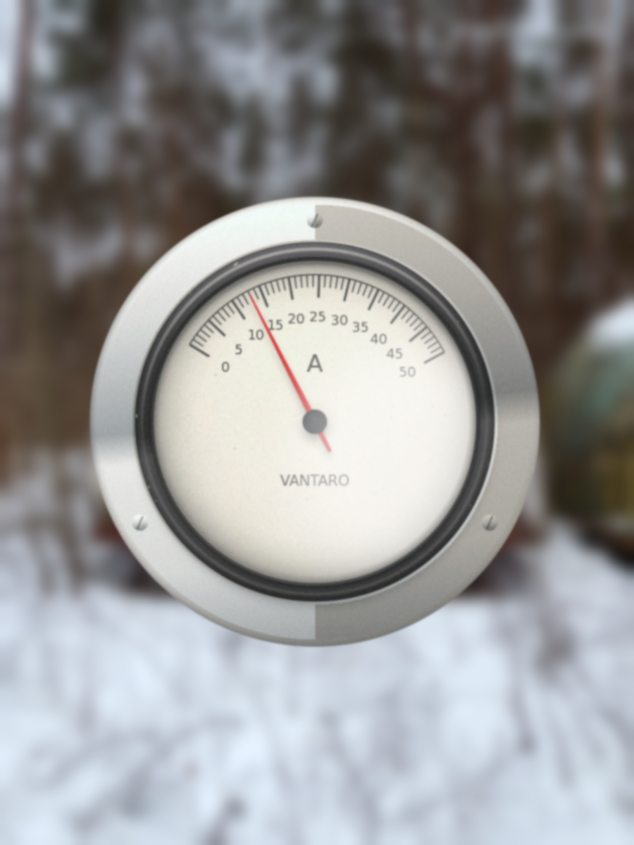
13 A
